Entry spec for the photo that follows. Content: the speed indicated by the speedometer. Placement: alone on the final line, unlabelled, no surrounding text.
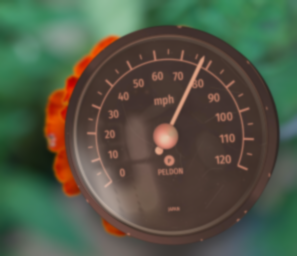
77.5 mph
